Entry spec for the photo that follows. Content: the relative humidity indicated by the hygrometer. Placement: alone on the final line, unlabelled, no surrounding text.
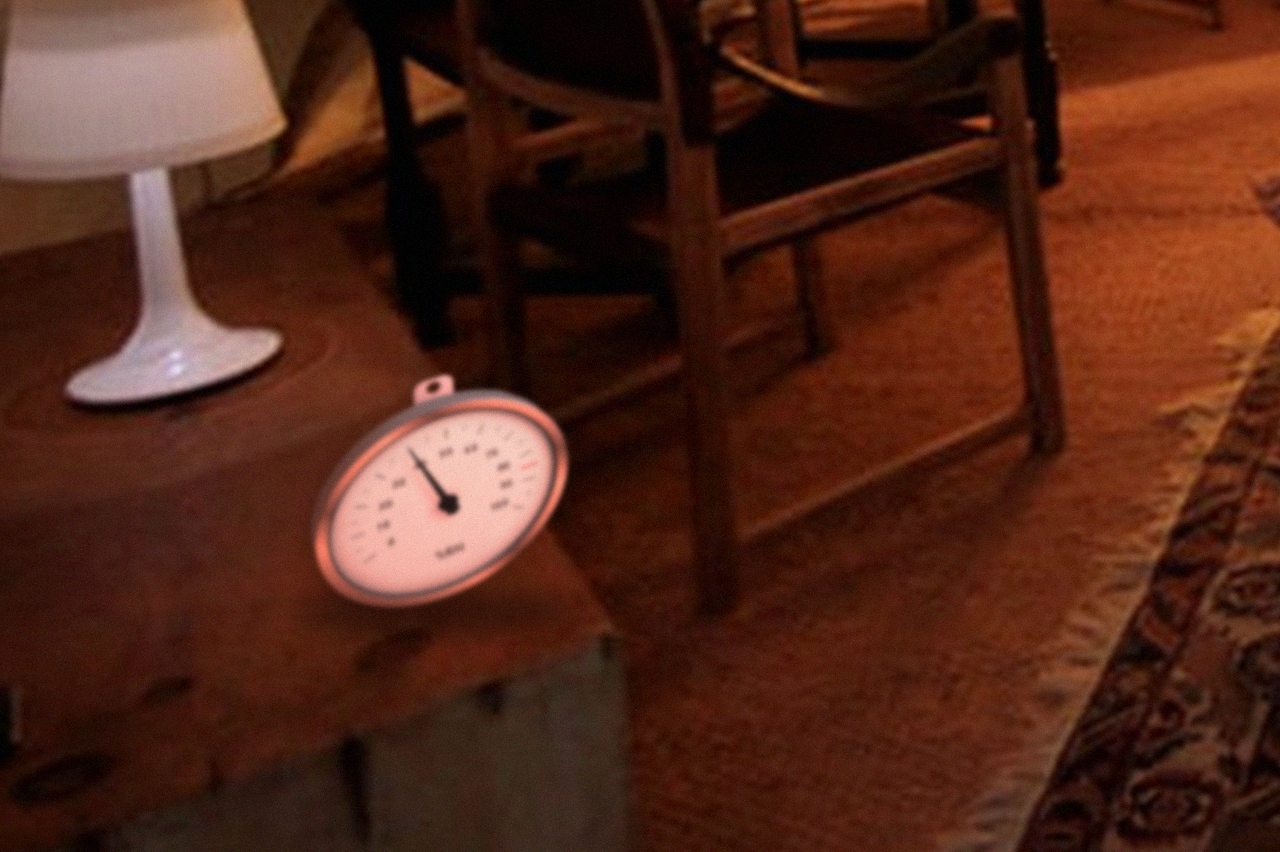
40 %
